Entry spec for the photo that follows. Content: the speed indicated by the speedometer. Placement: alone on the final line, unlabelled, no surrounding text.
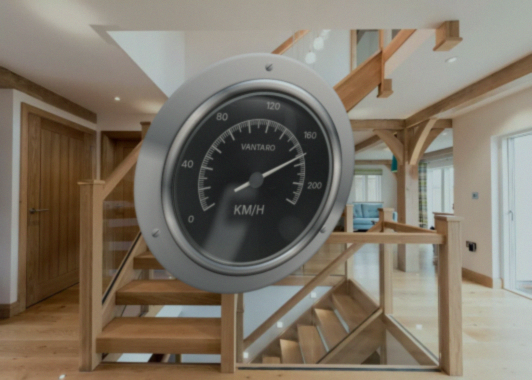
170 km/h
